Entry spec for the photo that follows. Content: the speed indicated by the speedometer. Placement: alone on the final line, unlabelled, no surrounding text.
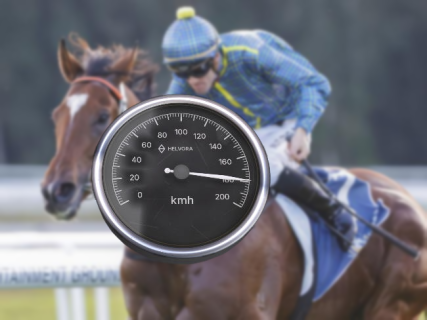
180 km/h
